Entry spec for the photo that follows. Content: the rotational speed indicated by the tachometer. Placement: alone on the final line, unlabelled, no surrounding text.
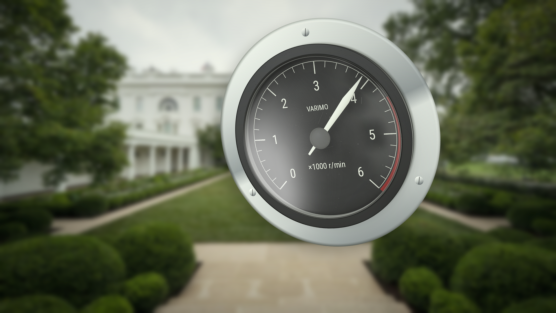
3900 rpm
